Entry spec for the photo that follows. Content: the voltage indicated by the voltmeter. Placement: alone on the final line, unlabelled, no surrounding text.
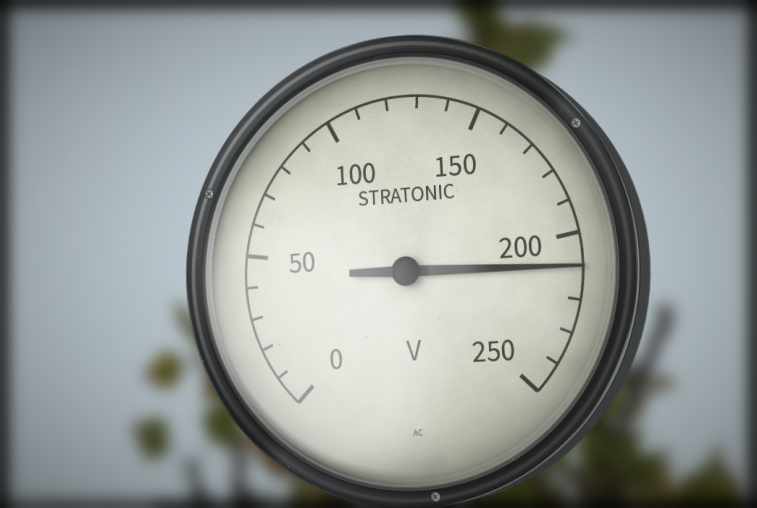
210 V
